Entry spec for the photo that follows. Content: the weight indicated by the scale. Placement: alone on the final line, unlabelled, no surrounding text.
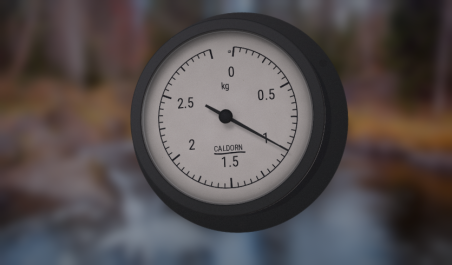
1 kg
